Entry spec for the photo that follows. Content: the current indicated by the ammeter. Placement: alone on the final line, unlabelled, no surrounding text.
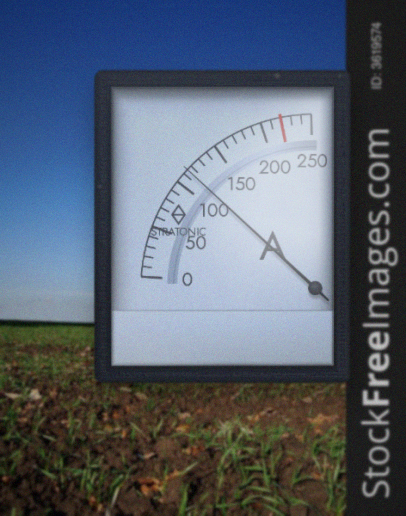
115 A
